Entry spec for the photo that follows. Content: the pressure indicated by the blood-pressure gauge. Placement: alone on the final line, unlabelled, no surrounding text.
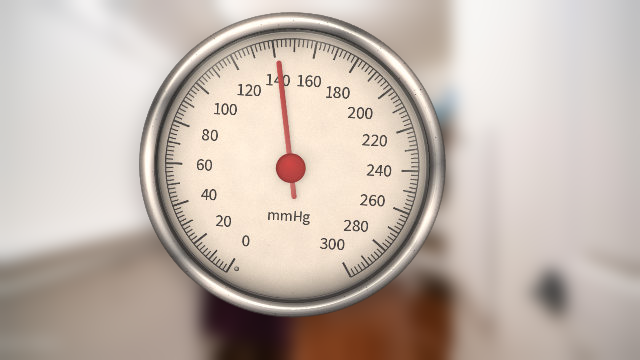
142 mmHg
